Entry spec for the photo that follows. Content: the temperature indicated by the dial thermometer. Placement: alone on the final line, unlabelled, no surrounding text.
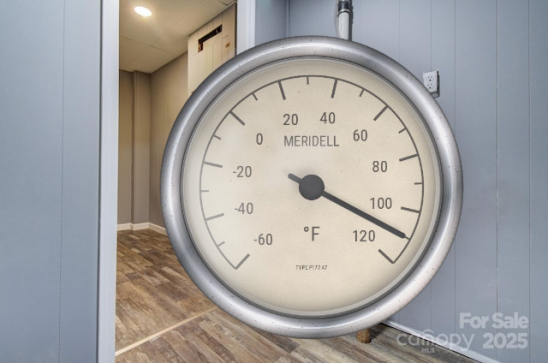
110 °F
